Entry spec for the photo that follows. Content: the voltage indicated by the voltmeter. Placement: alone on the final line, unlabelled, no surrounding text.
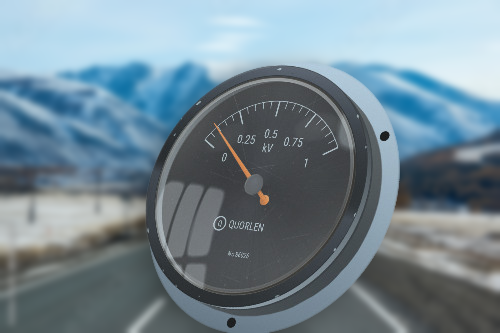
0.1 kV
